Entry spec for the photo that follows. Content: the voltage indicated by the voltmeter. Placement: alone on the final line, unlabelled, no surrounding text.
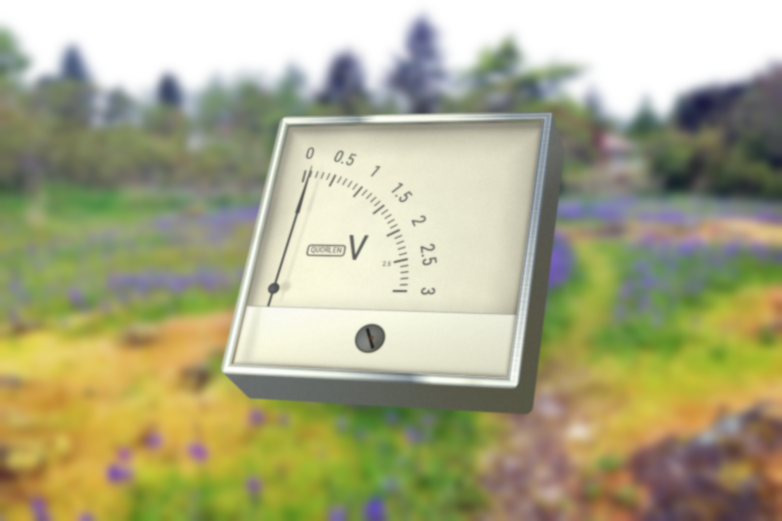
0.1 V
